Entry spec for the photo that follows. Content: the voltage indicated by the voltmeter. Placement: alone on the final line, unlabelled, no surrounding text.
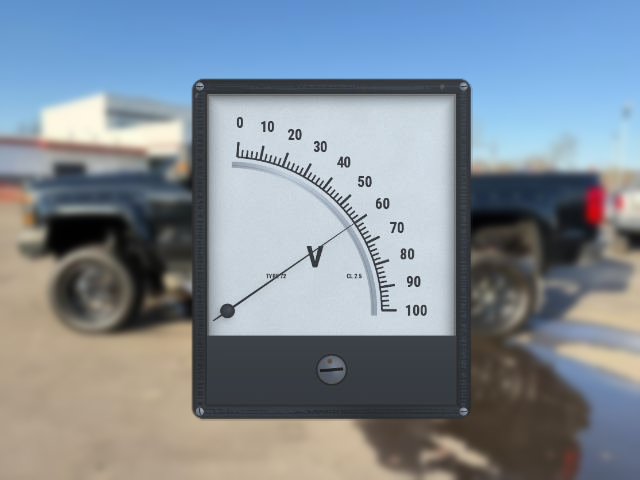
60 V
